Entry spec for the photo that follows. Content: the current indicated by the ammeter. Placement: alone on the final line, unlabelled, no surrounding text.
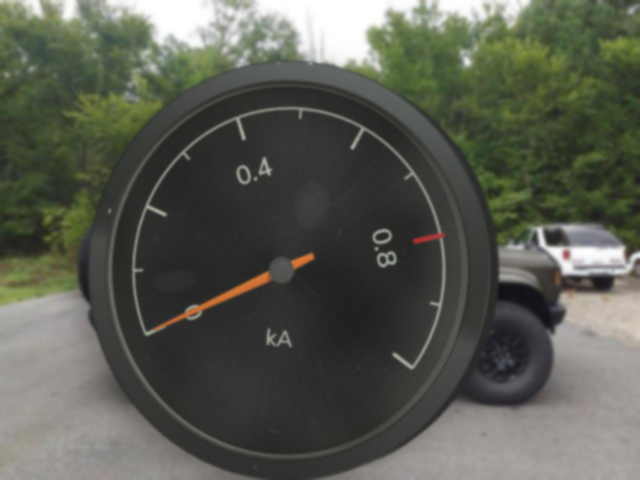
0 kA
